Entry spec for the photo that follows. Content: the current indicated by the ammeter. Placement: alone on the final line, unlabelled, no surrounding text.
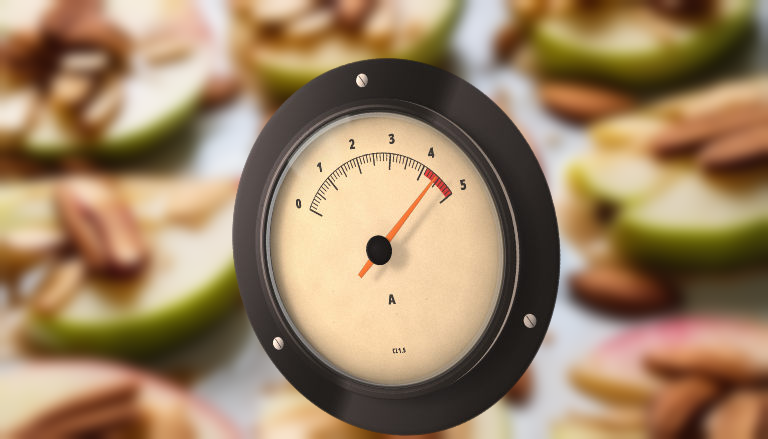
4.5 A
